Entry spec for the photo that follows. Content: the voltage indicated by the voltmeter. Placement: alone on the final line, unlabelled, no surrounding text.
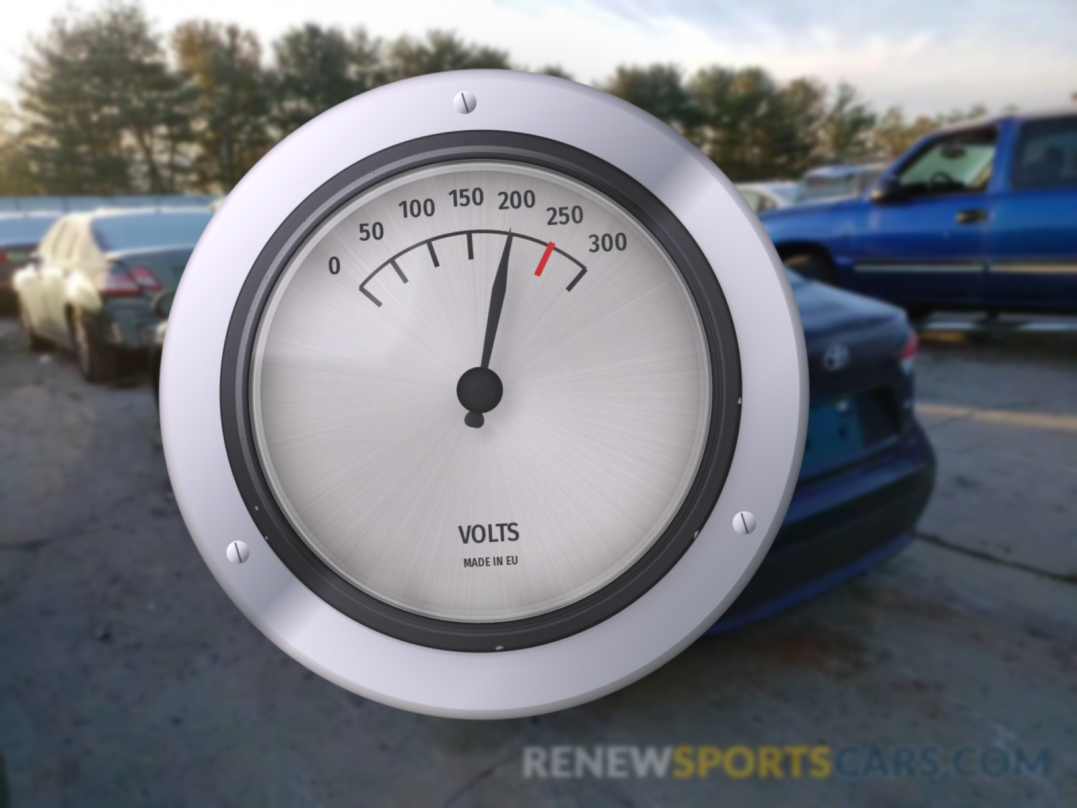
200 V
